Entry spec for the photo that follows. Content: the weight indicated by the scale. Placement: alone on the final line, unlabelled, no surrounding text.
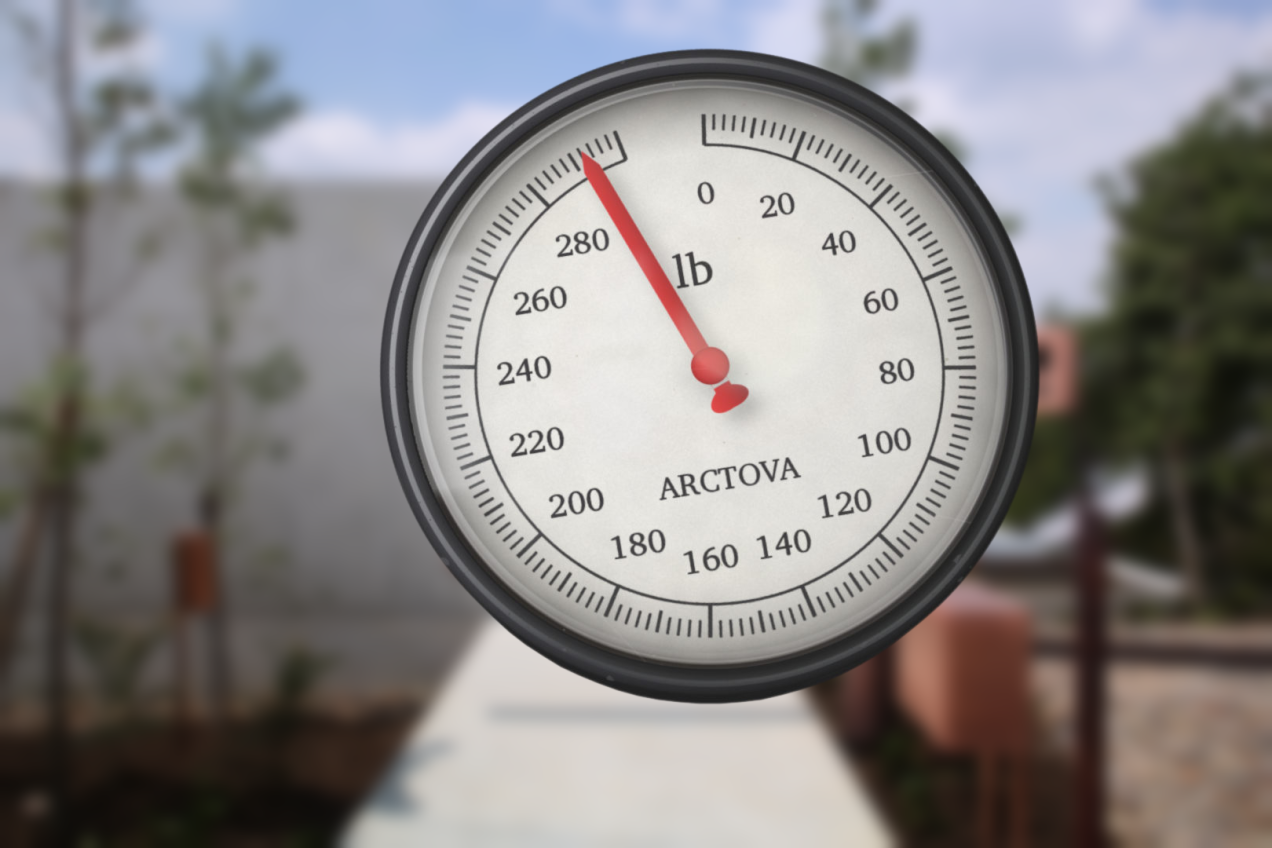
292 lb
